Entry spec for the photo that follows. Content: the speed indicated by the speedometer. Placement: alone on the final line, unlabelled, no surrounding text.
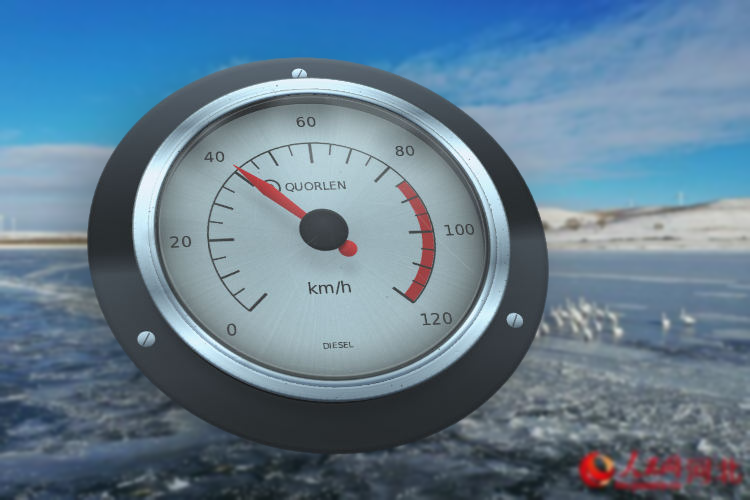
40 km/h
